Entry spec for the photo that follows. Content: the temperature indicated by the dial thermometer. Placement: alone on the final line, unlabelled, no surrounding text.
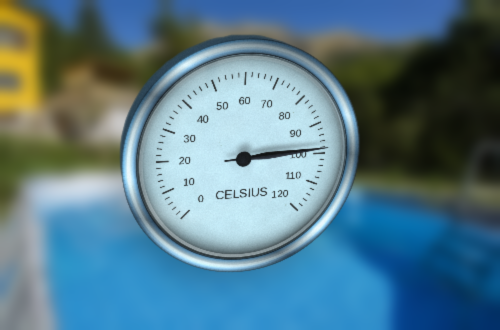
98 °C
